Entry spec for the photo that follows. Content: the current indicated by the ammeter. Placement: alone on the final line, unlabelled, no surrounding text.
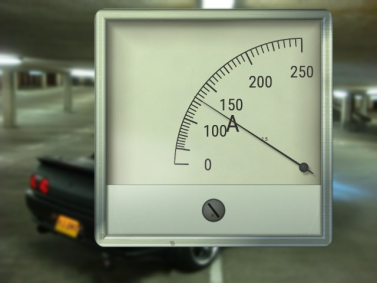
130 A
